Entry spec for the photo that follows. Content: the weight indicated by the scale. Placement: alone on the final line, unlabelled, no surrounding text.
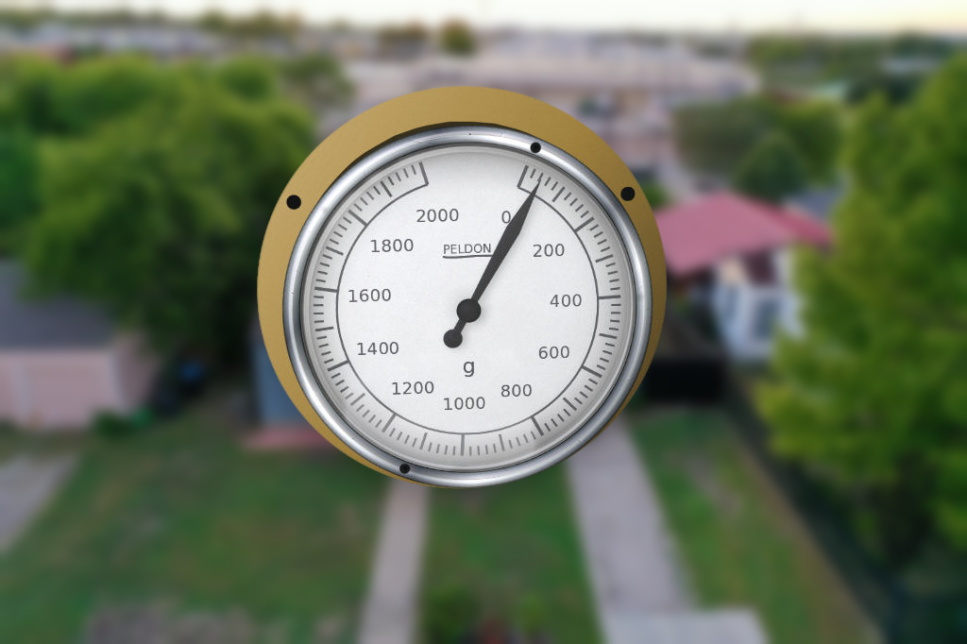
40 g
